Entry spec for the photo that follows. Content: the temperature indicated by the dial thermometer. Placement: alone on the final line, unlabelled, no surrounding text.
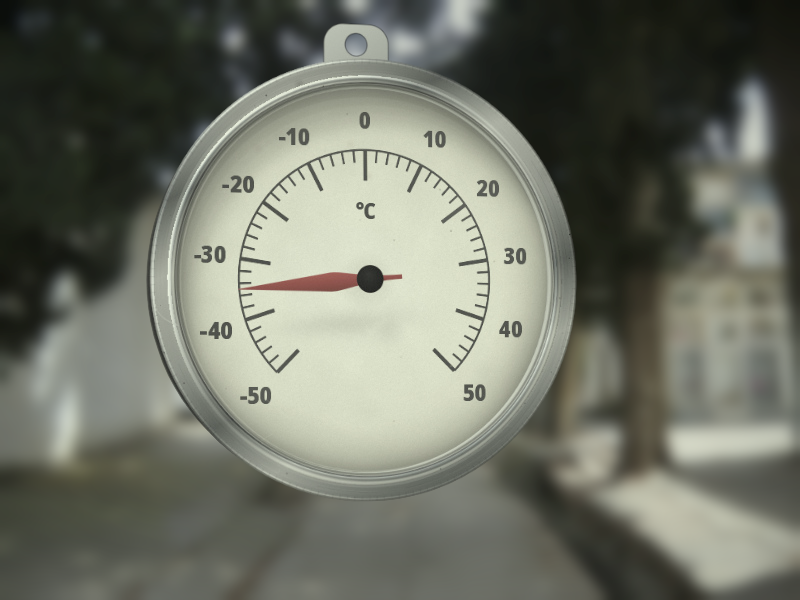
-35 °C
